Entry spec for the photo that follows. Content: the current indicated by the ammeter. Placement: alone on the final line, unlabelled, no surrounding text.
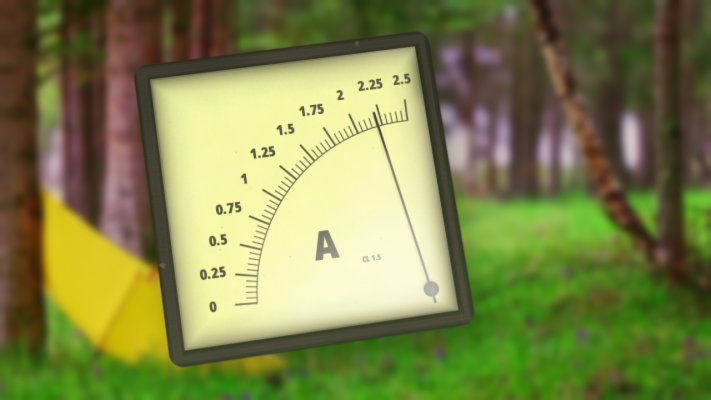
2.2 A
